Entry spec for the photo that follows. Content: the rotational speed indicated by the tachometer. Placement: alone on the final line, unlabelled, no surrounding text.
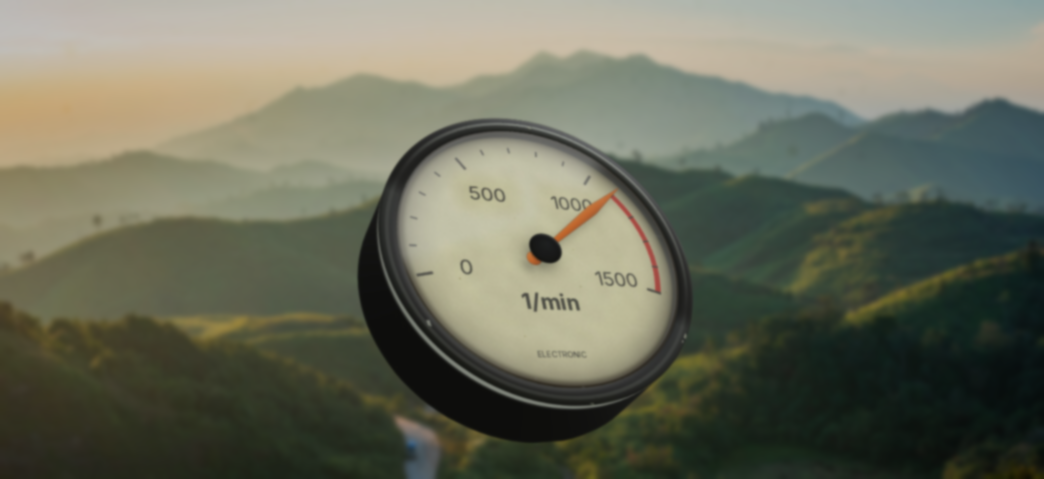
1100 rpm
